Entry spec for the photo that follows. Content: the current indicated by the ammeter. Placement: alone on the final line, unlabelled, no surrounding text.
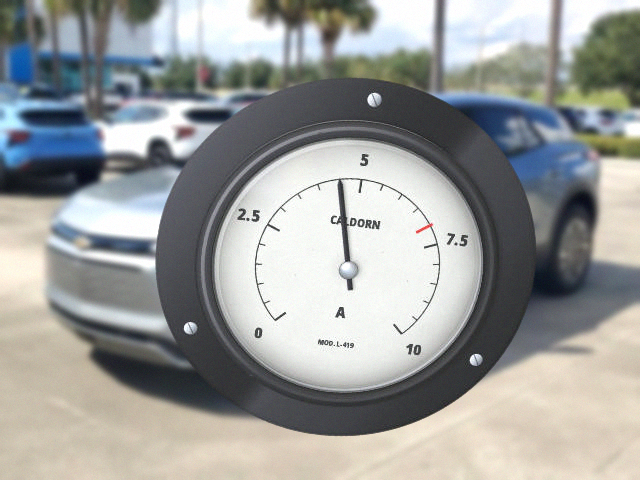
4.5 A
